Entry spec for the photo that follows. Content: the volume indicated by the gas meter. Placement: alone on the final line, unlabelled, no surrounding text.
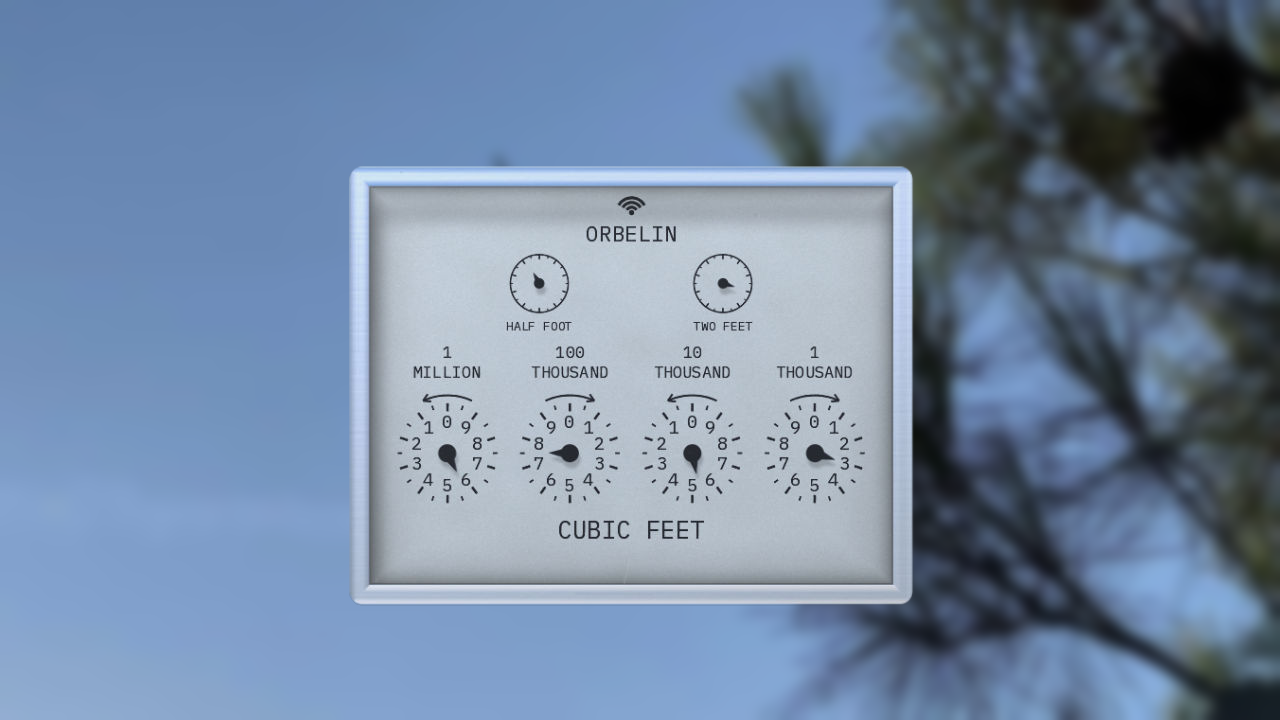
575300 ft³
